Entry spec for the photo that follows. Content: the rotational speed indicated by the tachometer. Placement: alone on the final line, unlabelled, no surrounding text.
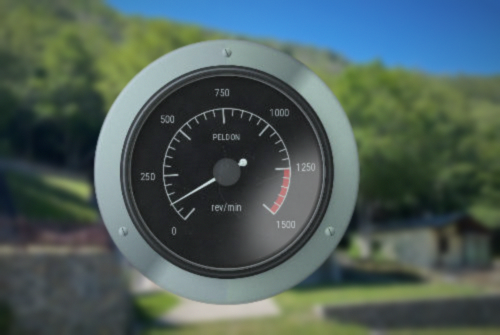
100 rpm
